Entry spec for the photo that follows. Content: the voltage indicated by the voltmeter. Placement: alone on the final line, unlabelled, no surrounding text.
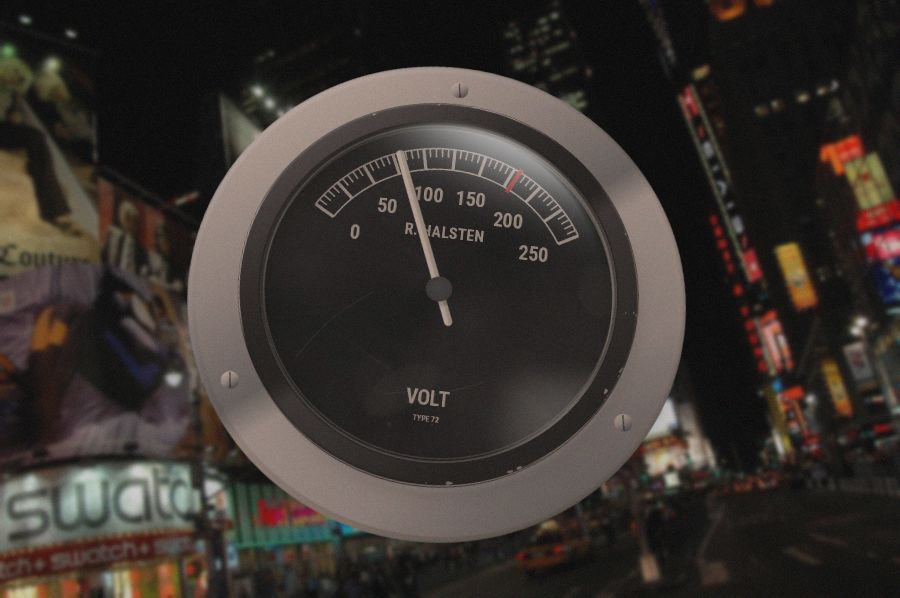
80 V
